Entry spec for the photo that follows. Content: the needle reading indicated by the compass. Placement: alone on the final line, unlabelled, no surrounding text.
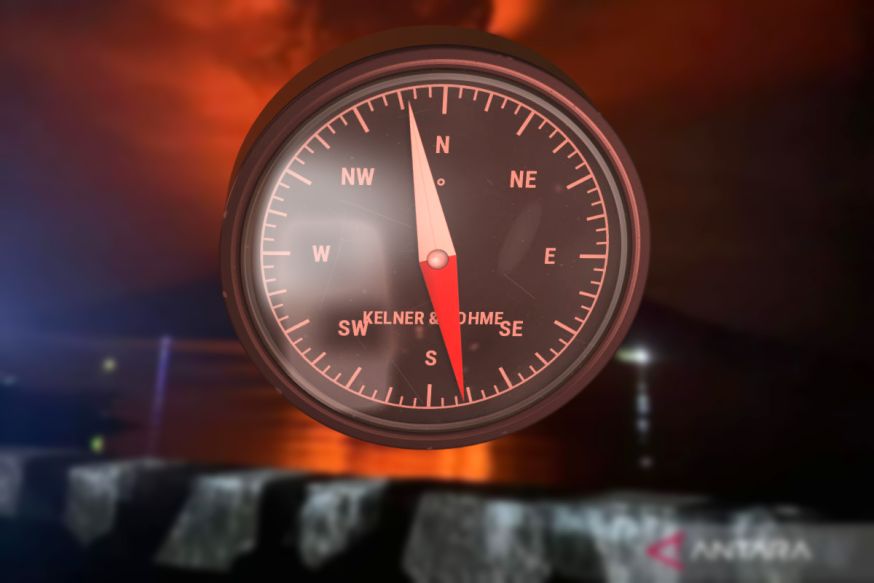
167.5 °
